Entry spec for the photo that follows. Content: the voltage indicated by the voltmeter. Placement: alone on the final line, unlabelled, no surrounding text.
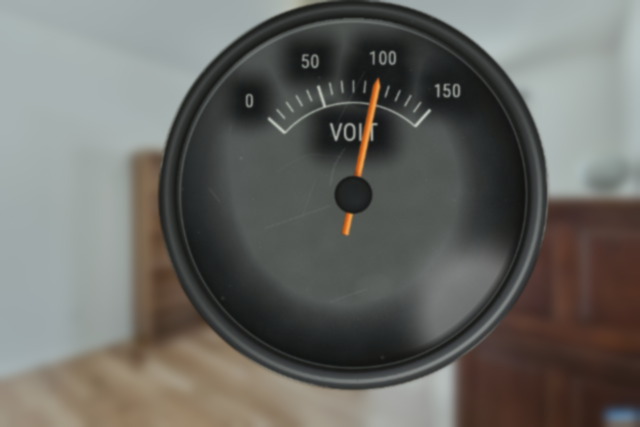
100 V
